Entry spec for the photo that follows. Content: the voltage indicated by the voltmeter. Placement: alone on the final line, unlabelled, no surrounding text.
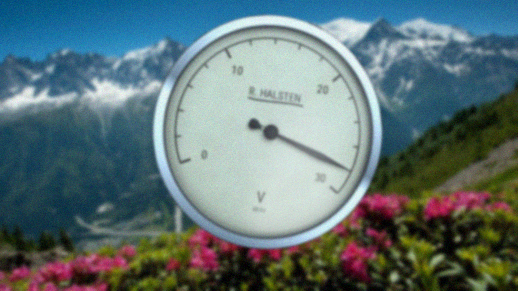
28 V
